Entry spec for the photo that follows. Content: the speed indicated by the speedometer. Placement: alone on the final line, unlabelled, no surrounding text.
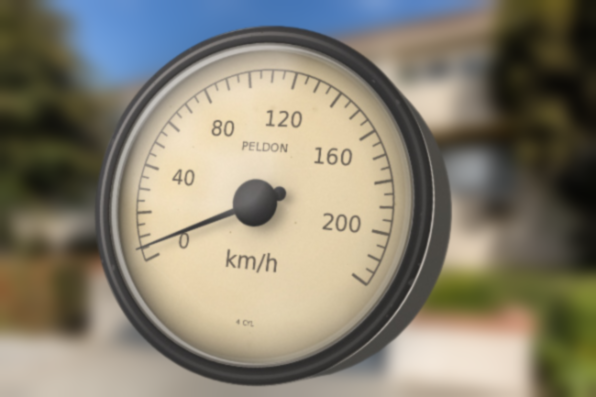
5 km/h
